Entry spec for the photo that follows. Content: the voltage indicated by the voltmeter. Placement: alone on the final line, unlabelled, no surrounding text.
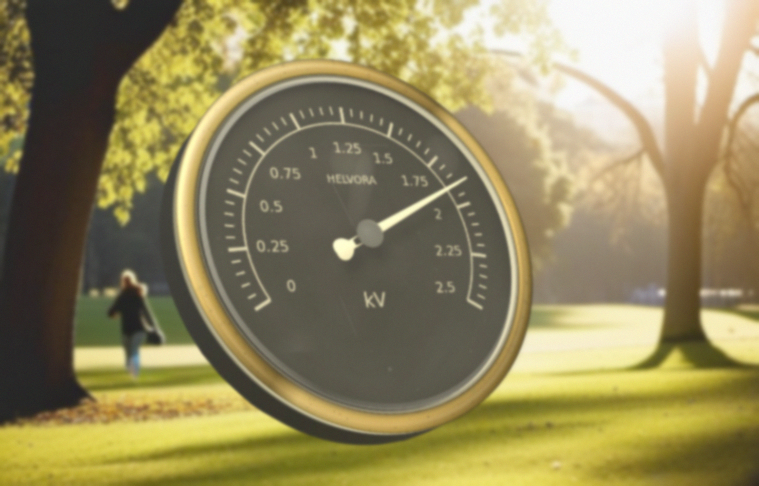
1.9 kV
